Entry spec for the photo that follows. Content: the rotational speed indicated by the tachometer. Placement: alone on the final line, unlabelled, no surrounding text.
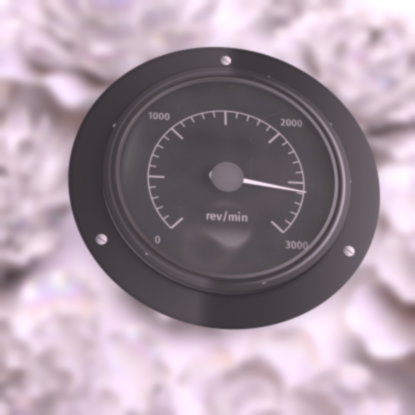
2600 rpm
